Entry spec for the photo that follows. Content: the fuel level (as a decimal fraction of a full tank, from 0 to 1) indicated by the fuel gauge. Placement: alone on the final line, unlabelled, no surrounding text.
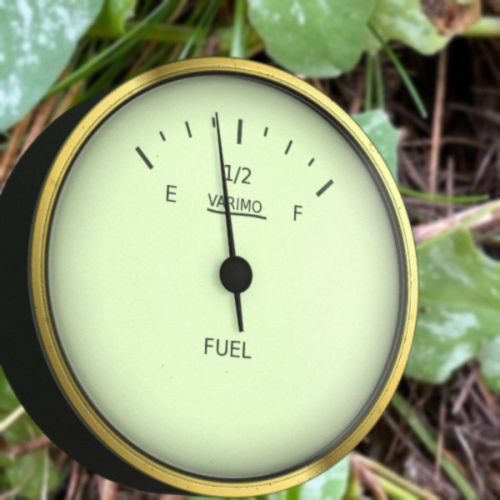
0.375
